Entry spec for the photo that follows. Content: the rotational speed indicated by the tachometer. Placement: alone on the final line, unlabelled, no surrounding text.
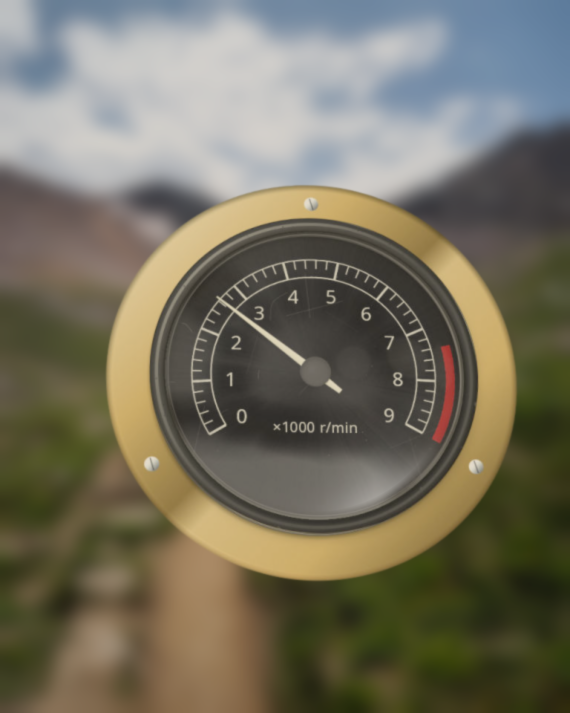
2600 rpm
